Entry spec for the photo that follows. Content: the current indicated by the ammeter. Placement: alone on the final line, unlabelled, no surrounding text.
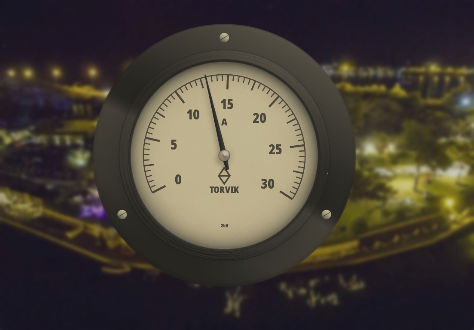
13 A
